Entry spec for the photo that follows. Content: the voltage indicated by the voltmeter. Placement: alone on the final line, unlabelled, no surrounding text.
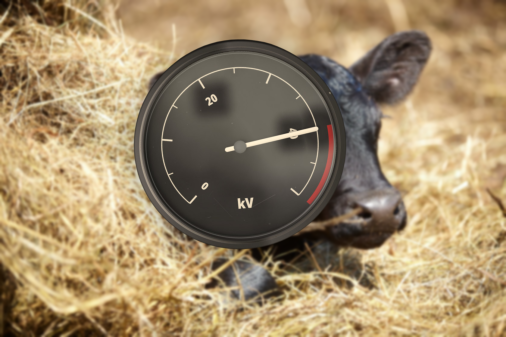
40 kV
